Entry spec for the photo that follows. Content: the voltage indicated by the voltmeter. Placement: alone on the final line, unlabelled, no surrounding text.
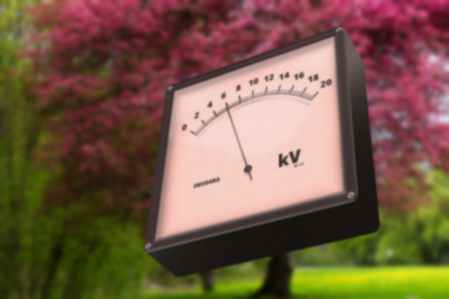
6 kV
